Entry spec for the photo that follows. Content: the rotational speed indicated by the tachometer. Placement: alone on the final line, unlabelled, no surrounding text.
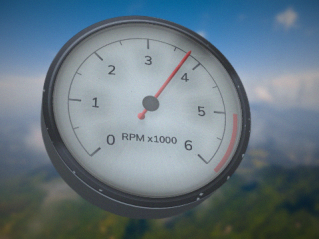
3750 rpm
